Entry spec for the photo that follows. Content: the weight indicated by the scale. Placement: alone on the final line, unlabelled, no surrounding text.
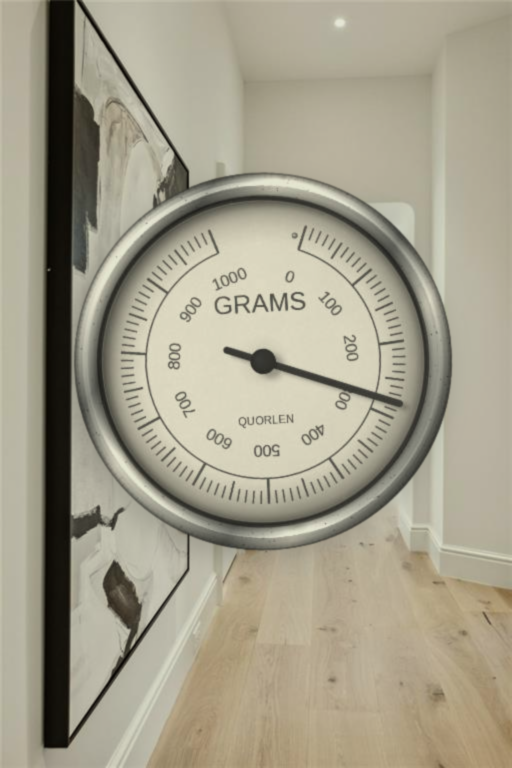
280 g
